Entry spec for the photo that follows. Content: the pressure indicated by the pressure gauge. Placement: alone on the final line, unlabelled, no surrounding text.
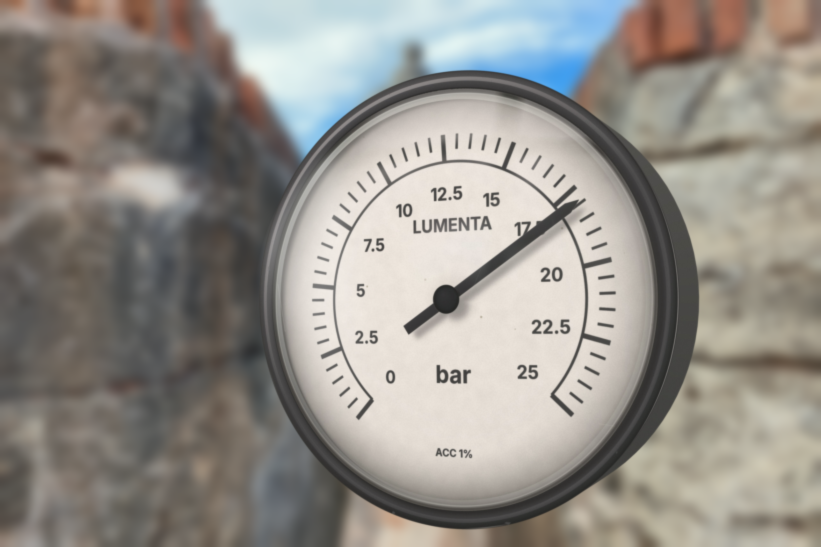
18 bar
